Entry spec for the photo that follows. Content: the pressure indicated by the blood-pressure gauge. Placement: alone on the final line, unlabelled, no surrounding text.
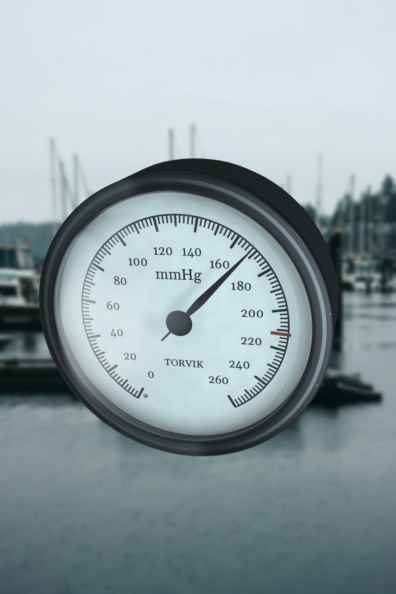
168 mmHg
